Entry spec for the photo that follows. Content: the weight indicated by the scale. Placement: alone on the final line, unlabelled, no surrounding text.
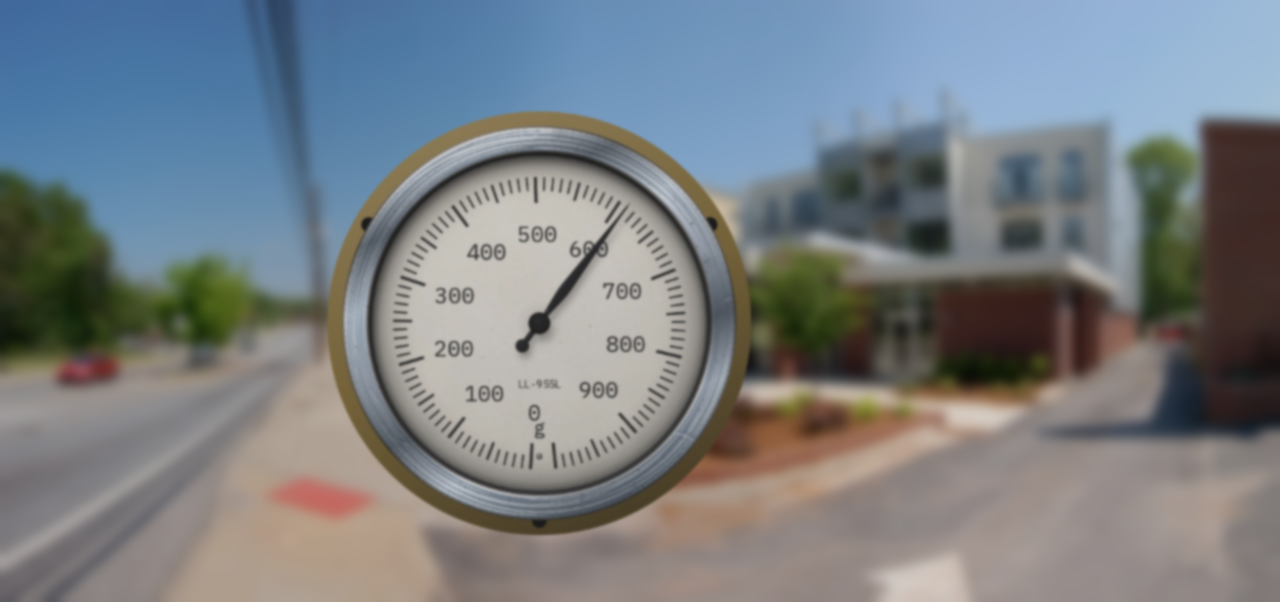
610 g
